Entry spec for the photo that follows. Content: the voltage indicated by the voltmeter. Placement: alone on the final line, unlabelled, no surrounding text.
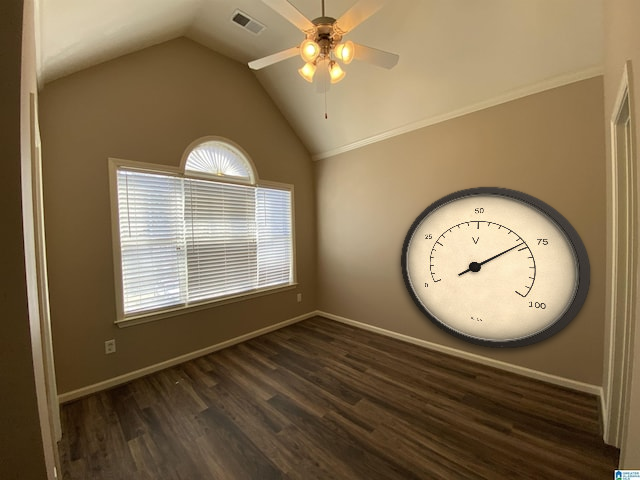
72.5 V
